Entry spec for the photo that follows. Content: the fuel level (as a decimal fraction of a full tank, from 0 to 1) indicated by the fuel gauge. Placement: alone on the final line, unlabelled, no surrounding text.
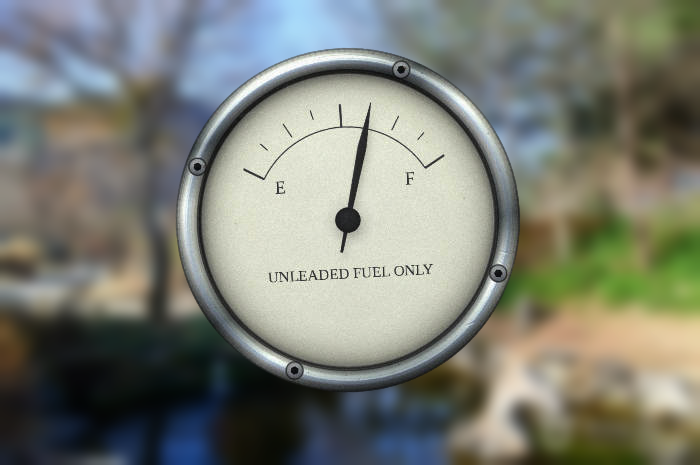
0.625
